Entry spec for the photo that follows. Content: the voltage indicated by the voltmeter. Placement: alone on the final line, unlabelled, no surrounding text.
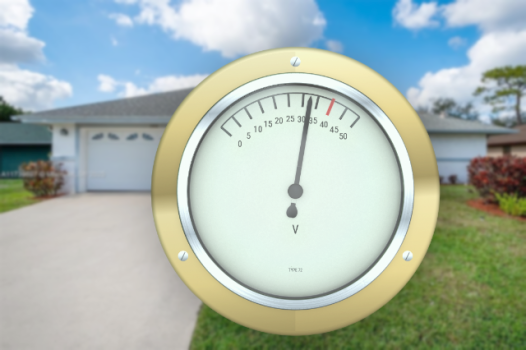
32.5 V
